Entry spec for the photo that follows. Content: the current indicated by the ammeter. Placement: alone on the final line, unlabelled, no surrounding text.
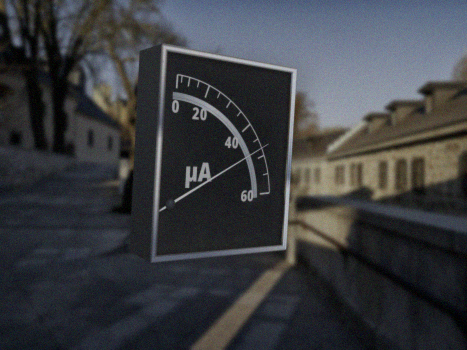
47.5 µA
